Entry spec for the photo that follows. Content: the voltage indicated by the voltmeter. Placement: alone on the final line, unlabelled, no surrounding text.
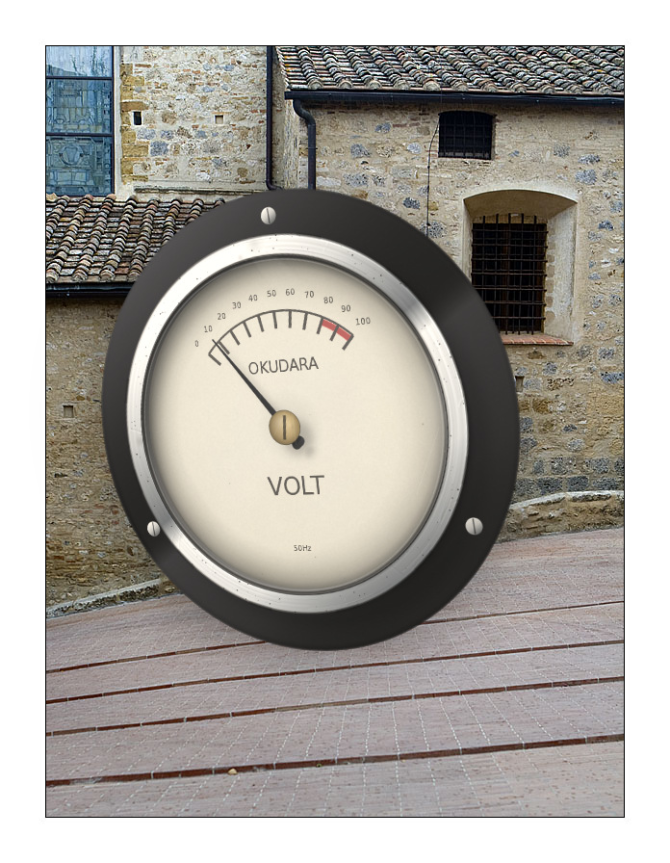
10 V
